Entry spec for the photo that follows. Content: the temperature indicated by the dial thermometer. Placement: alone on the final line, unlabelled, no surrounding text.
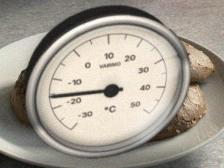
-15 °C
